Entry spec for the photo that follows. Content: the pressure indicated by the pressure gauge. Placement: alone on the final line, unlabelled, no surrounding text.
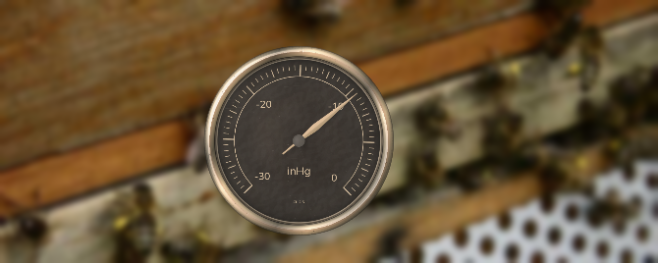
-9.5 inHg
